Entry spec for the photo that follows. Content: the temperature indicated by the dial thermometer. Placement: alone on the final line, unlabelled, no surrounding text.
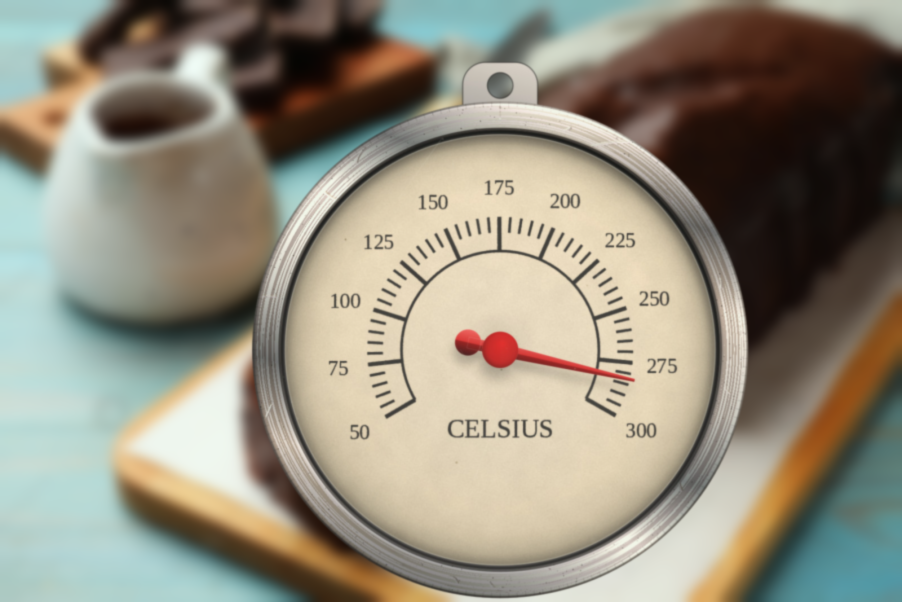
282.5 °C
